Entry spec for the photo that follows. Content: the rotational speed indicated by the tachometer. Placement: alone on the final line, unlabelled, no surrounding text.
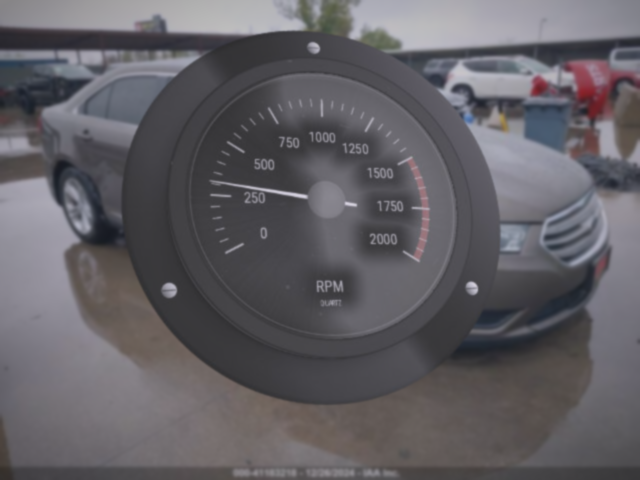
300 rpm
